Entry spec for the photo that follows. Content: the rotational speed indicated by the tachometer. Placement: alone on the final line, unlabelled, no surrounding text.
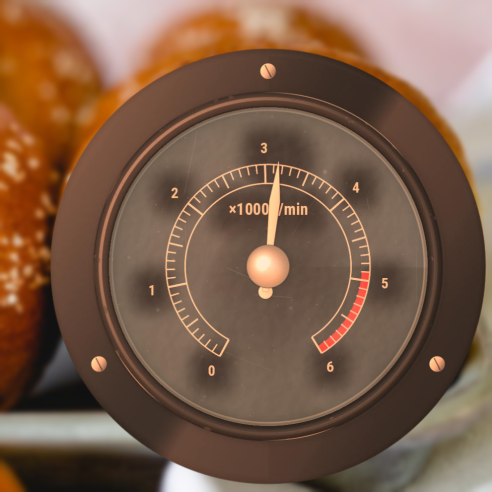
3150 rpm
